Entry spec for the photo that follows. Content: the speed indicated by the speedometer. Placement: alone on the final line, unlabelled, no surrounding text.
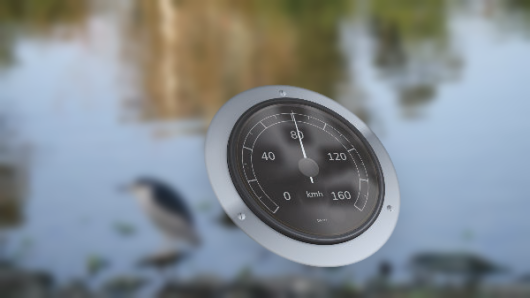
80 km/h
